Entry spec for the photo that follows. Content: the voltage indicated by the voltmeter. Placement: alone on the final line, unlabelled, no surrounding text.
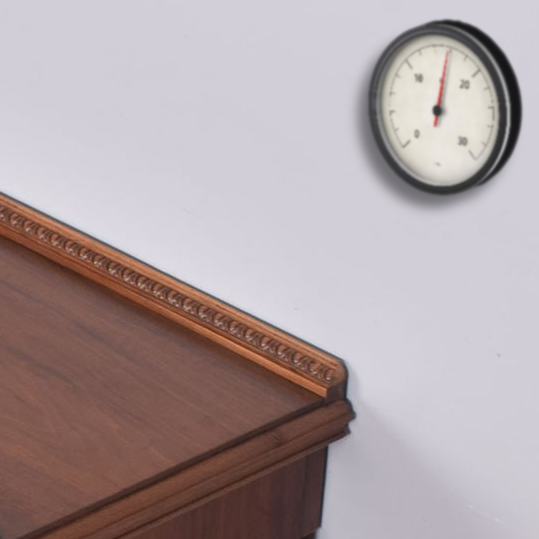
16 V
